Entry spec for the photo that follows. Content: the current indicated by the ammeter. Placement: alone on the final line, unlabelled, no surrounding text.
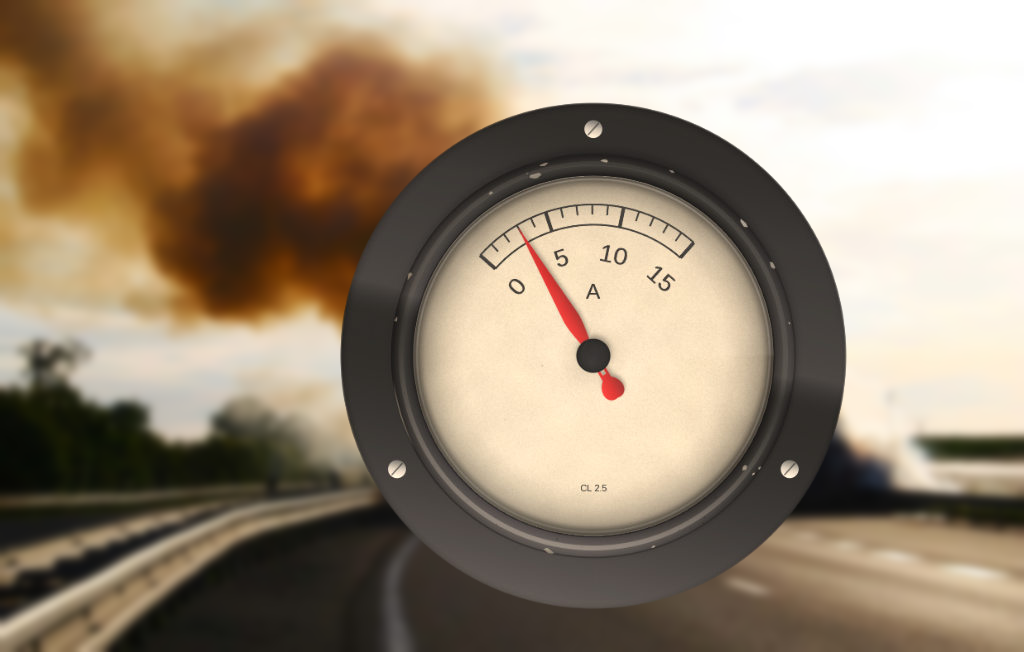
3 A
